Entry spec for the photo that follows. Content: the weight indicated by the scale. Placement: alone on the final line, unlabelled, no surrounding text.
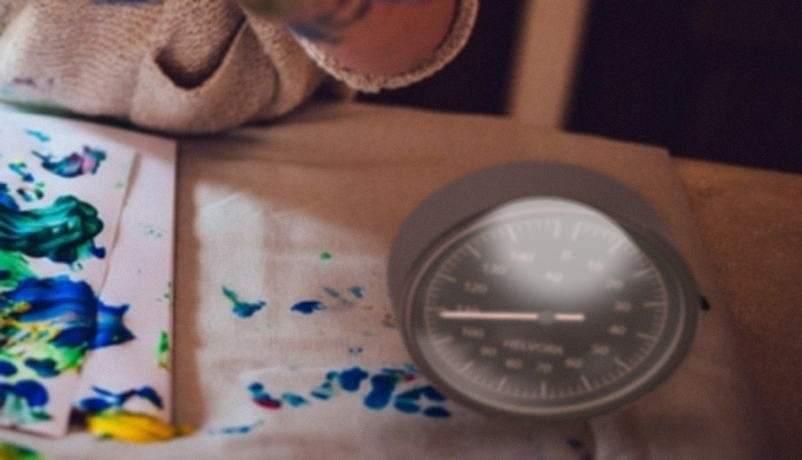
110 kg
